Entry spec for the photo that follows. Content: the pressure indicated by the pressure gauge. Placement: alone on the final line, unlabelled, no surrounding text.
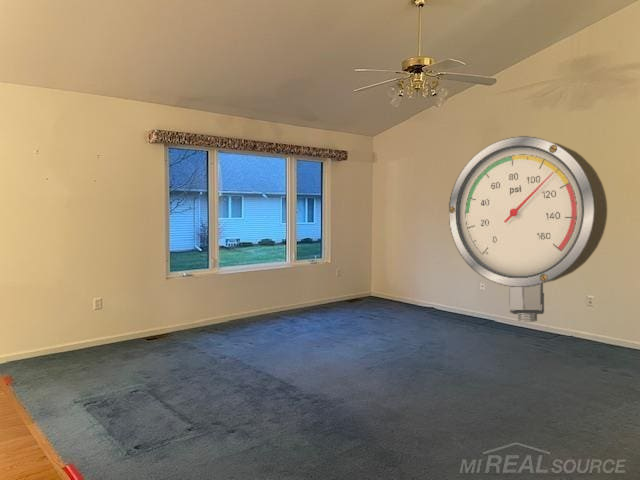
110 psi
